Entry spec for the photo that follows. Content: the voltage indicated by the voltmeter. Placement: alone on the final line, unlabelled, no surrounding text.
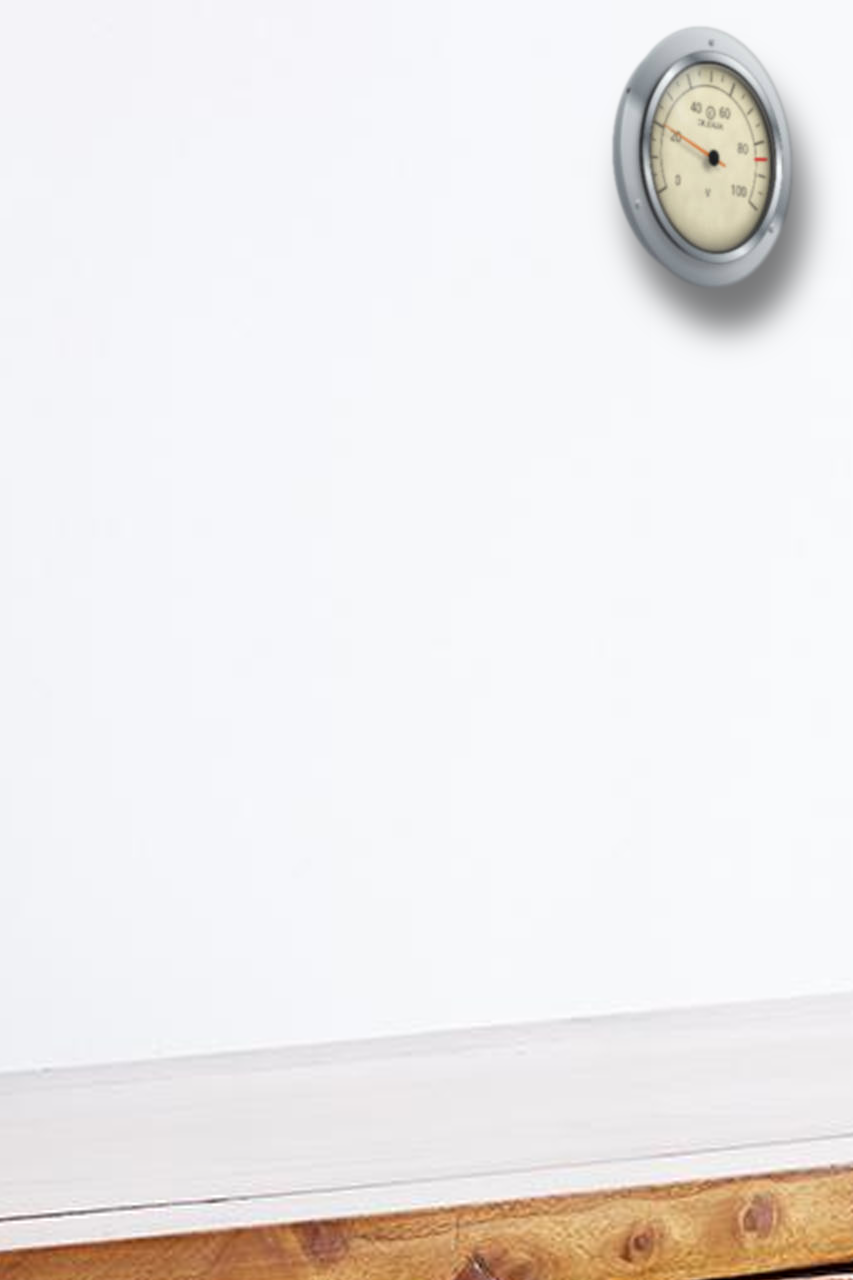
20 V
